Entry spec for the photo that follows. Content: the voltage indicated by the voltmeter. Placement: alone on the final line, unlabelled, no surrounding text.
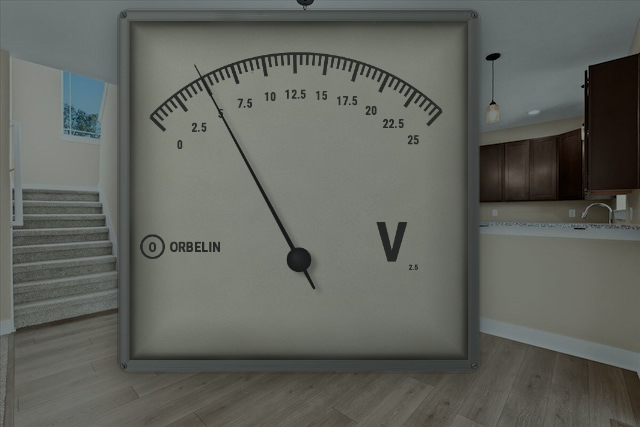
5 V
